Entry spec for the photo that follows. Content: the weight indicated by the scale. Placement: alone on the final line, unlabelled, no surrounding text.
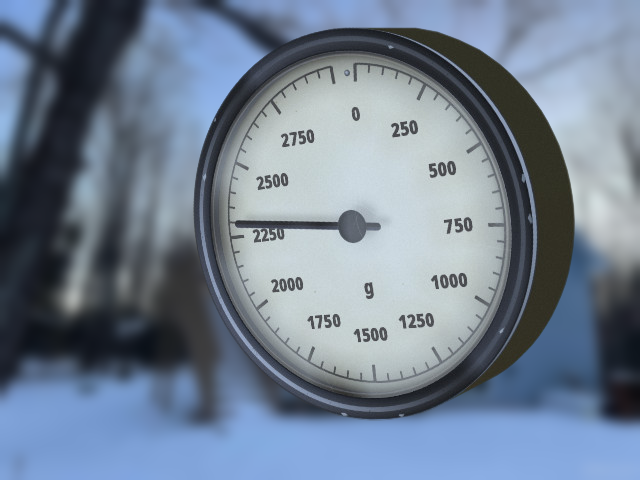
2300 g
